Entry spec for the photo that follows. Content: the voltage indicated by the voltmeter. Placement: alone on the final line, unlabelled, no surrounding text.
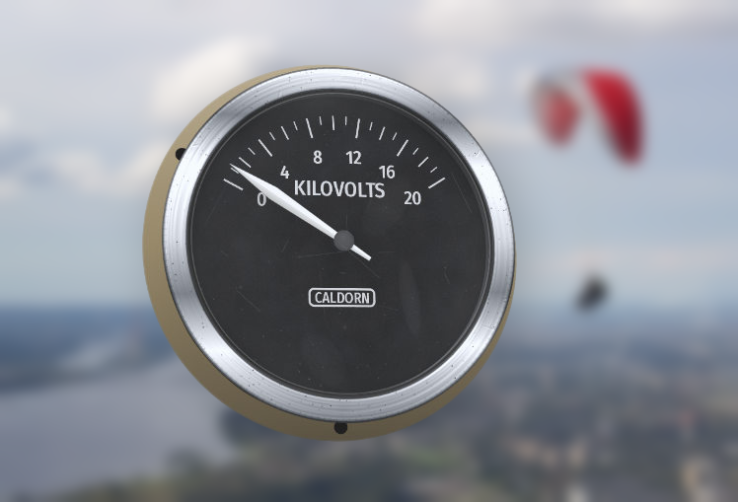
1 kV
